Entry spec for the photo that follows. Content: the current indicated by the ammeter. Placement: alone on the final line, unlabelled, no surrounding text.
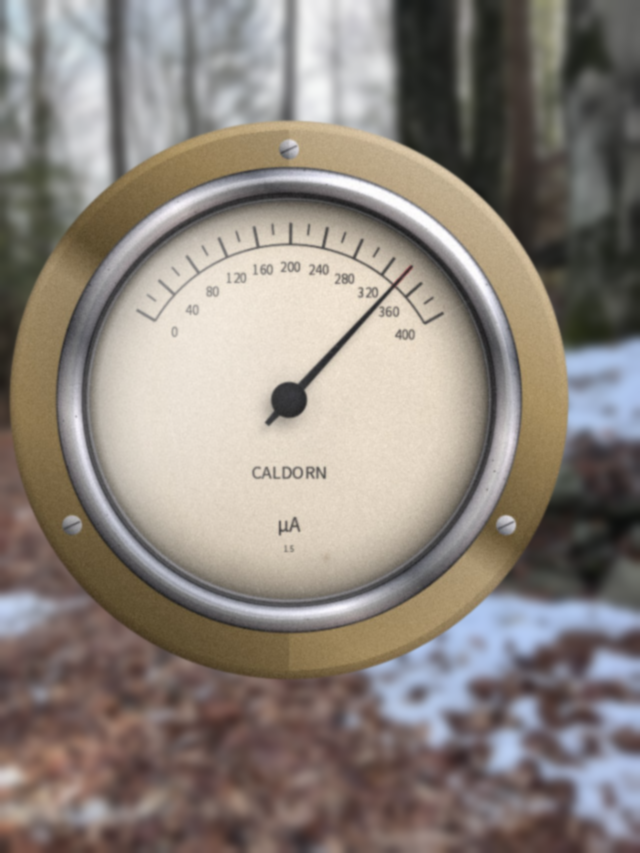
340 µA
